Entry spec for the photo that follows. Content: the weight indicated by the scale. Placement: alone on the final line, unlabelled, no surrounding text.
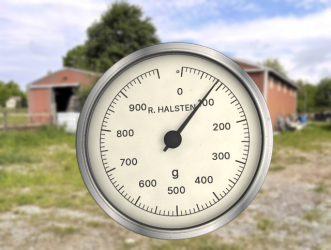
90 g
